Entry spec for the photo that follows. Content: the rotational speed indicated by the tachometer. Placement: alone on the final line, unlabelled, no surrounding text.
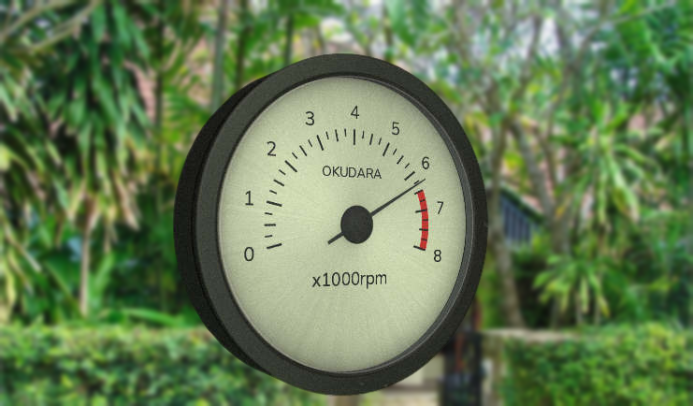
6250 rpm
